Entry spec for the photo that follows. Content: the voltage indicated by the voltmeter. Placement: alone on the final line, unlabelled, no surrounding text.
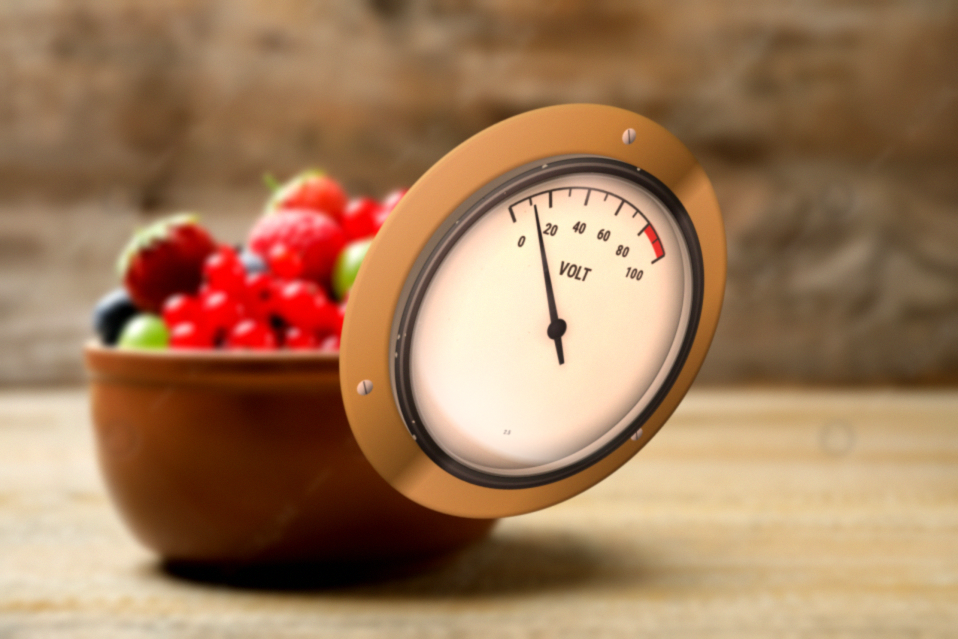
10 V
